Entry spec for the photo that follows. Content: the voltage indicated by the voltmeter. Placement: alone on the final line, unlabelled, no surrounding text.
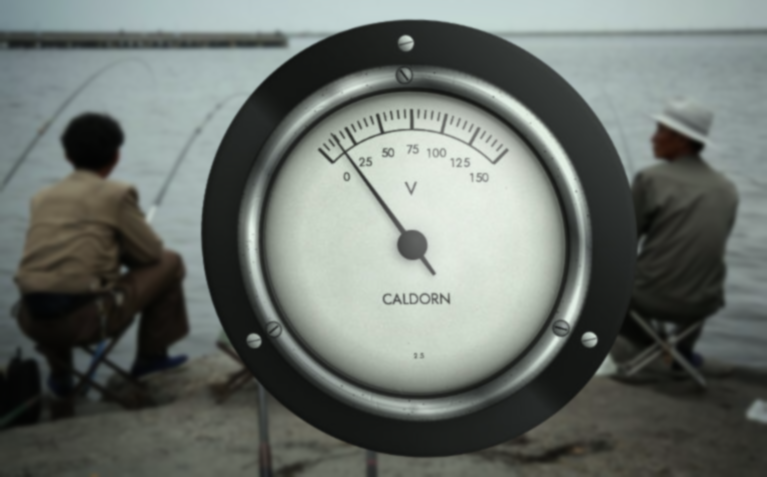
15 V
